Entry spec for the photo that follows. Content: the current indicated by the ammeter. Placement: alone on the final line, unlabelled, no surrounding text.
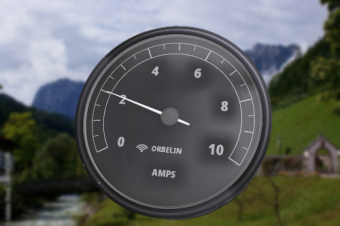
2 A
